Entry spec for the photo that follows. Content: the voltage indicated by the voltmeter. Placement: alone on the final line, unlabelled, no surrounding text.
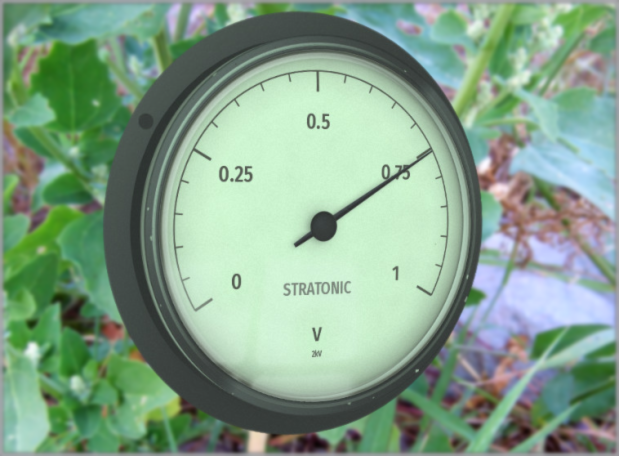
0.75 V
